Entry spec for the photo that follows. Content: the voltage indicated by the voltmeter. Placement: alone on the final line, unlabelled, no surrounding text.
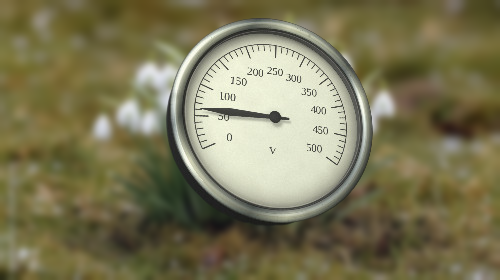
60 V
